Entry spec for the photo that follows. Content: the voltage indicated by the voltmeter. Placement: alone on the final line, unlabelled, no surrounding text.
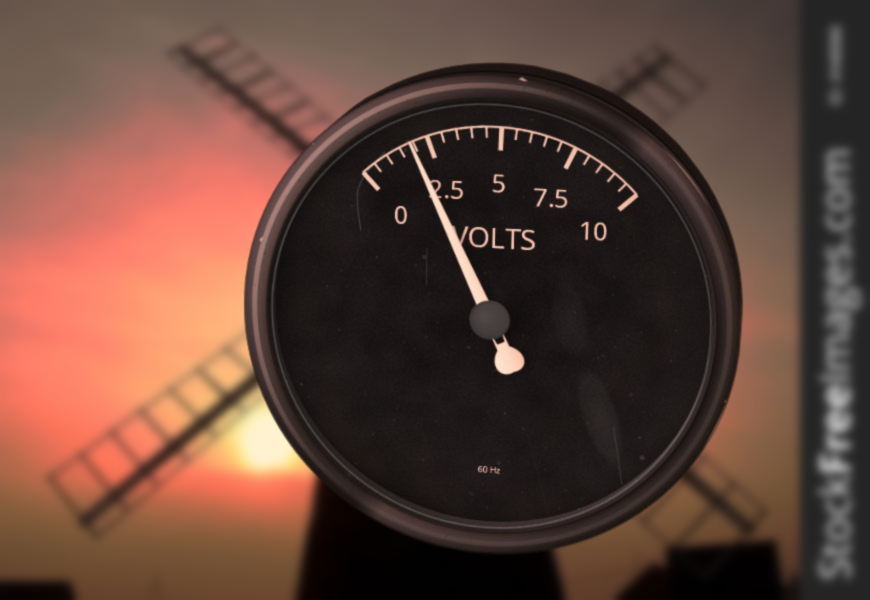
2 V
